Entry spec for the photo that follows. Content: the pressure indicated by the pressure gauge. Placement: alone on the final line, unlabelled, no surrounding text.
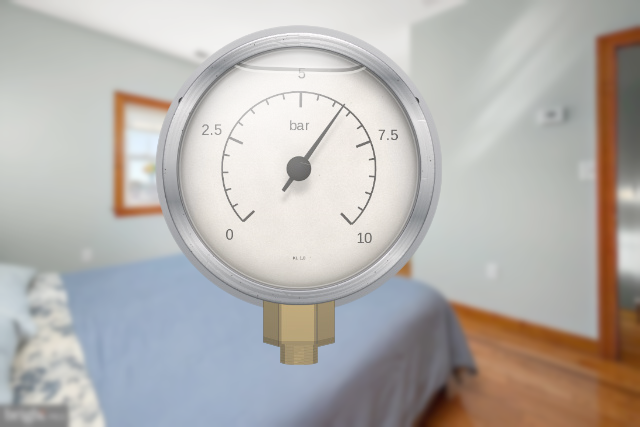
6.25 bar
